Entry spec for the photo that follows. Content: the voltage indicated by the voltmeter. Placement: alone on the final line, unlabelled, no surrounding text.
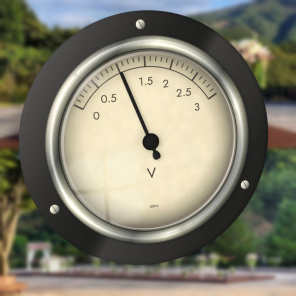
1 V
